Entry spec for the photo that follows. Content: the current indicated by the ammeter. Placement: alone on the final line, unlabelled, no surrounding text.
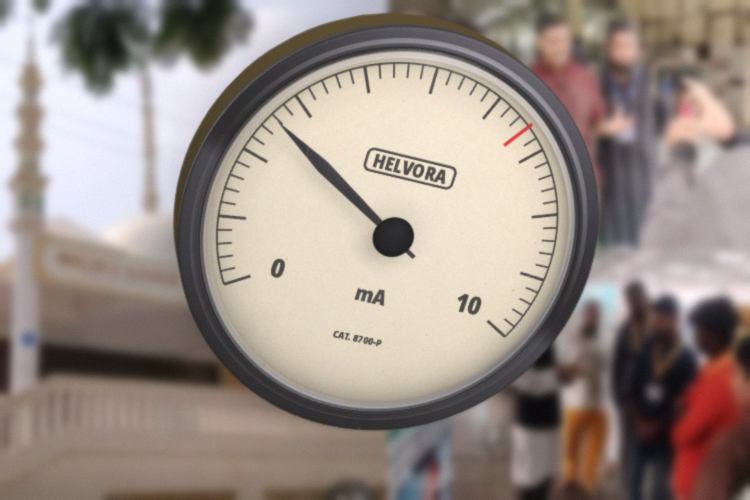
2.6 mA
